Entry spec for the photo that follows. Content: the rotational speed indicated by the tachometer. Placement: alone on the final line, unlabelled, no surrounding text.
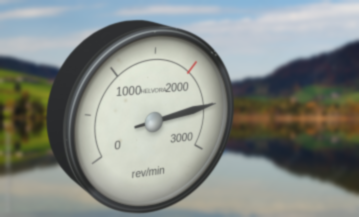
2500 rpm
